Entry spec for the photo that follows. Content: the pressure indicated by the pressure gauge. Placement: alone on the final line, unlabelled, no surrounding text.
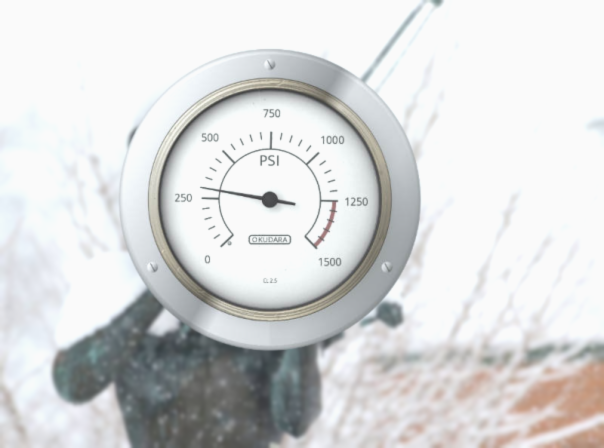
300 psi
